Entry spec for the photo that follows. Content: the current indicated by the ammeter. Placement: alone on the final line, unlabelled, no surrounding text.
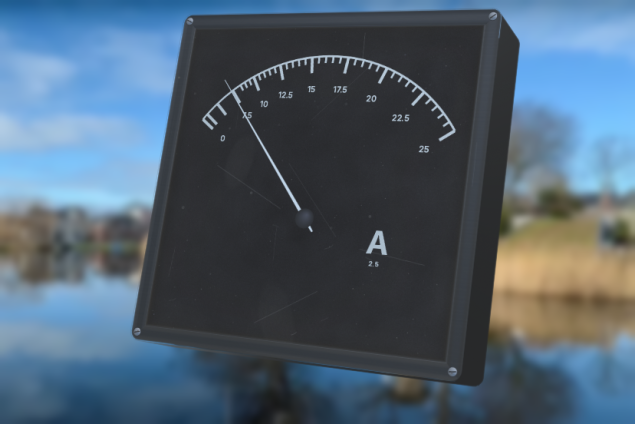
7.5 A
